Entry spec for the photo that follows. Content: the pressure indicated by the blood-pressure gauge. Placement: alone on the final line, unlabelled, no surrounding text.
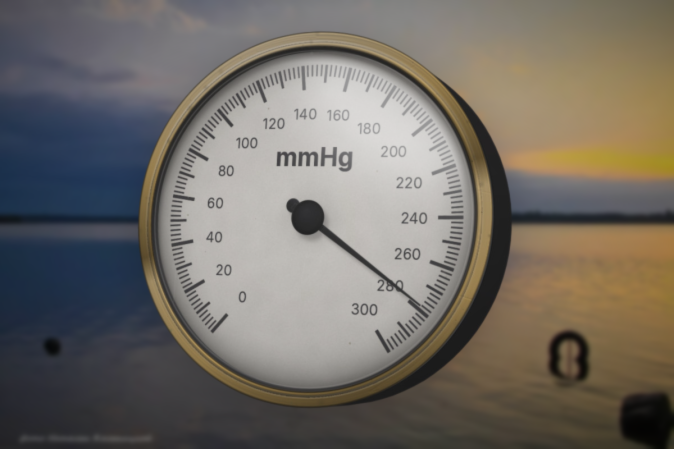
278 mmHg
